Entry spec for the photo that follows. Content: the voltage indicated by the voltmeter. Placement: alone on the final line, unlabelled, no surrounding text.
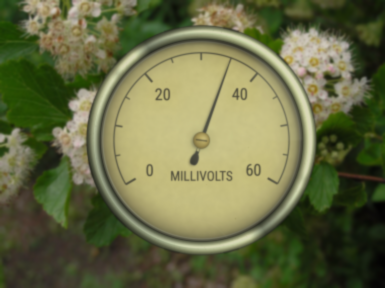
35 mV
